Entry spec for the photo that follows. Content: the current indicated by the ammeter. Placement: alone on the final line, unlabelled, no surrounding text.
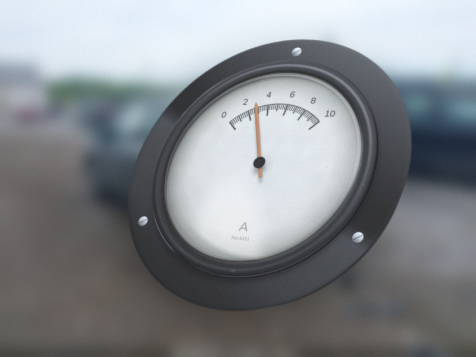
3 A
